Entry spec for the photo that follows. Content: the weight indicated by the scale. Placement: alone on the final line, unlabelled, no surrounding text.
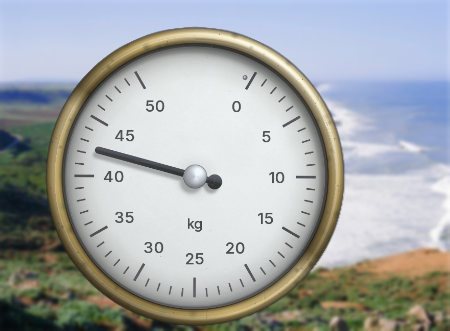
42.5 kg
